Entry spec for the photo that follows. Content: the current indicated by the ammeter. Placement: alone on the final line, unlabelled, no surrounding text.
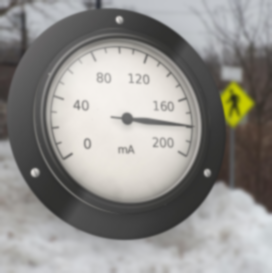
180 mA
